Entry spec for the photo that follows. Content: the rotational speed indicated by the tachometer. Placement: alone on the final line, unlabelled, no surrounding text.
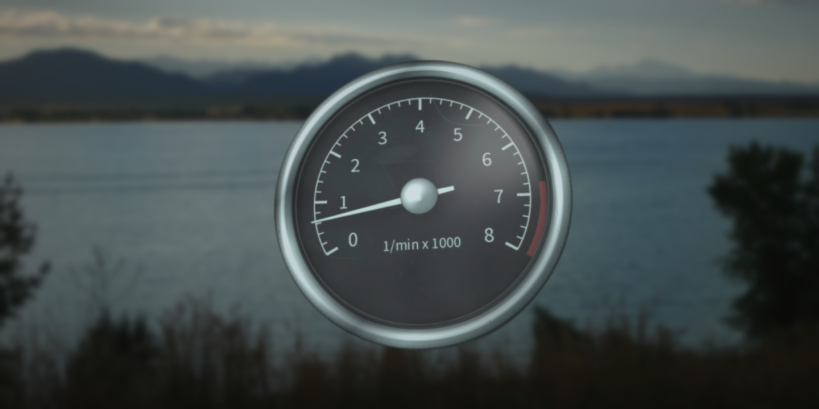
600 rpm
